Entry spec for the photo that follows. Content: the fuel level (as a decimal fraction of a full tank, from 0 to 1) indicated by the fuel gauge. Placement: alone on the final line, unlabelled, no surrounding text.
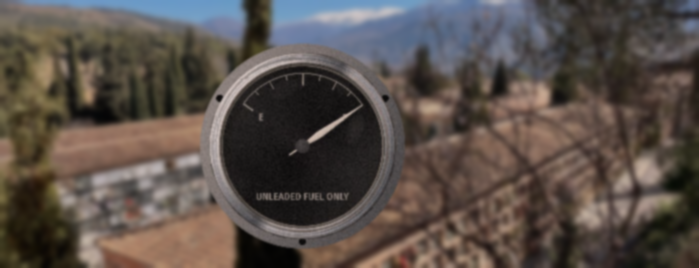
1
